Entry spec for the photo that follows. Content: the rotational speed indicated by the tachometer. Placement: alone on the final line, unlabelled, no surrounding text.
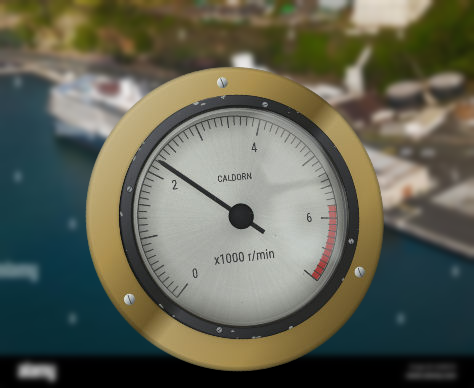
2200 rpm
